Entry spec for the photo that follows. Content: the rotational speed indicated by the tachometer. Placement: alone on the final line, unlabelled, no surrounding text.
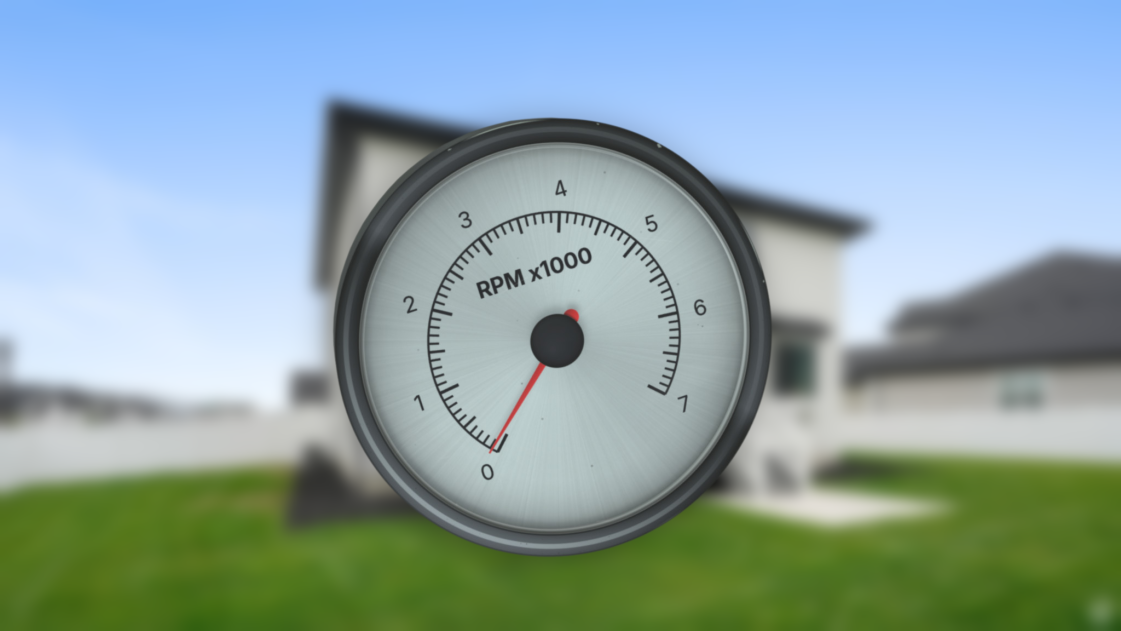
100 rpm
